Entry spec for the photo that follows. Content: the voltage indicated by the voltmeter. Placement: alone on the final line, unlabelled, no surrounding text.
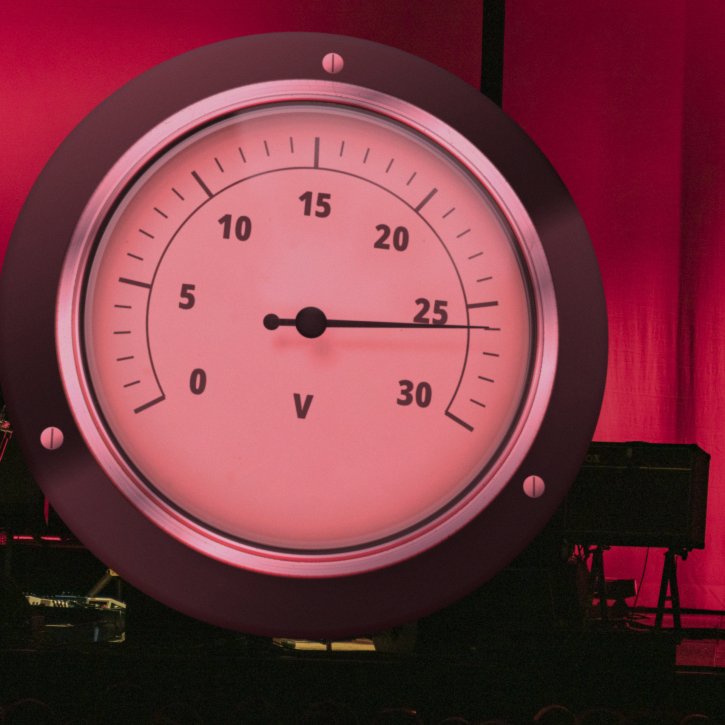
26 V
